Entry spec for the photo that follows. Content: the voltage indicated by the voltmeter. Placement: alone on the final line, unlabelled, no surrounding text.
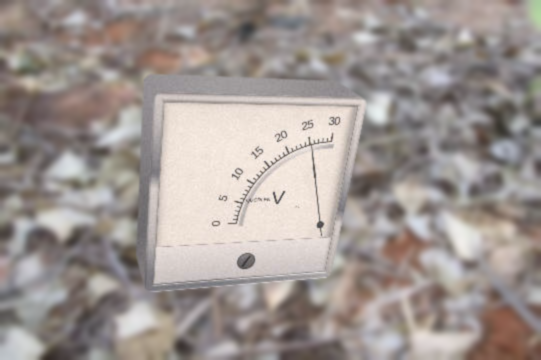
25 V
